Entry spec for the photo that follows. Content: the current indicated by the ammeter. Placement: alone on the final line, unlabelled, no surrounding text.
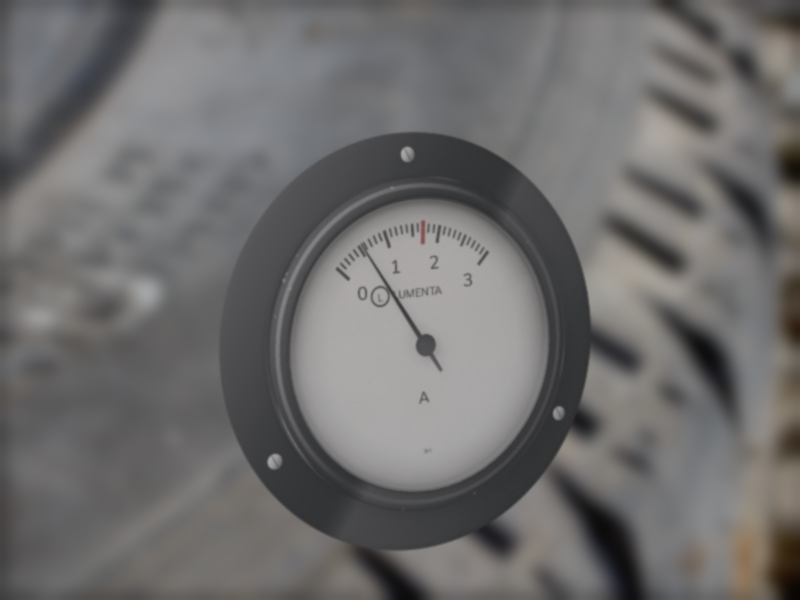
0.5 A
